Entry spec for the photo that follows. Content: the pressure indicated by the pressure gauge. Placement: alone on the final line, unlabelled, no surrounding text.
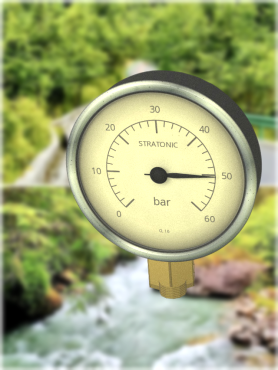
50 bar
